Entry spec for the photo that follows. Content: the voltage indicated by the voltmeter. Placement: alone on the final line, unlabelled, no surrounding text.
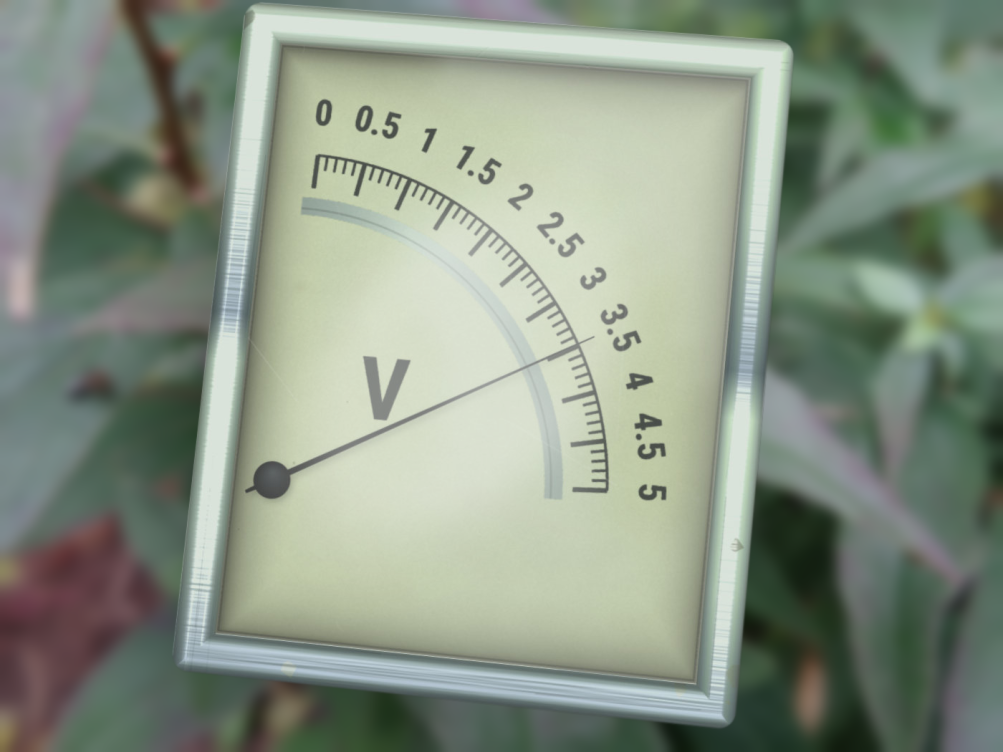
3.5 V
